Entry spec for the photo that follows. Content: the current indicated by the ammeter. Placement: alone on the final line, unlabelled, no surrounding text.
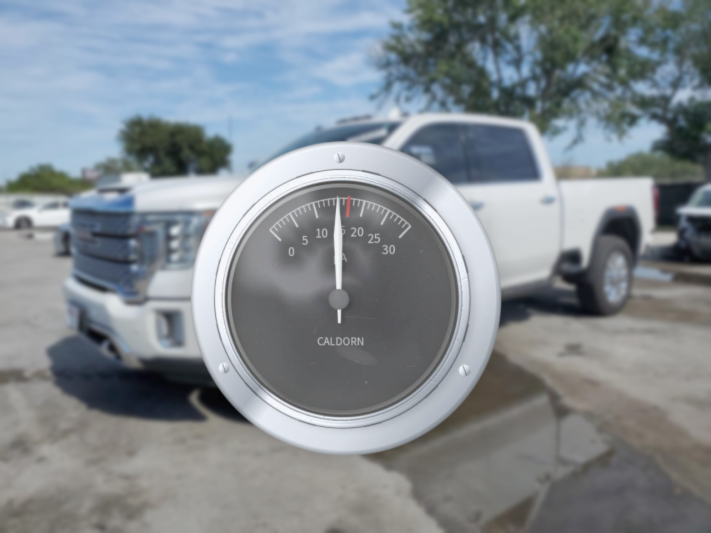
15 µA
